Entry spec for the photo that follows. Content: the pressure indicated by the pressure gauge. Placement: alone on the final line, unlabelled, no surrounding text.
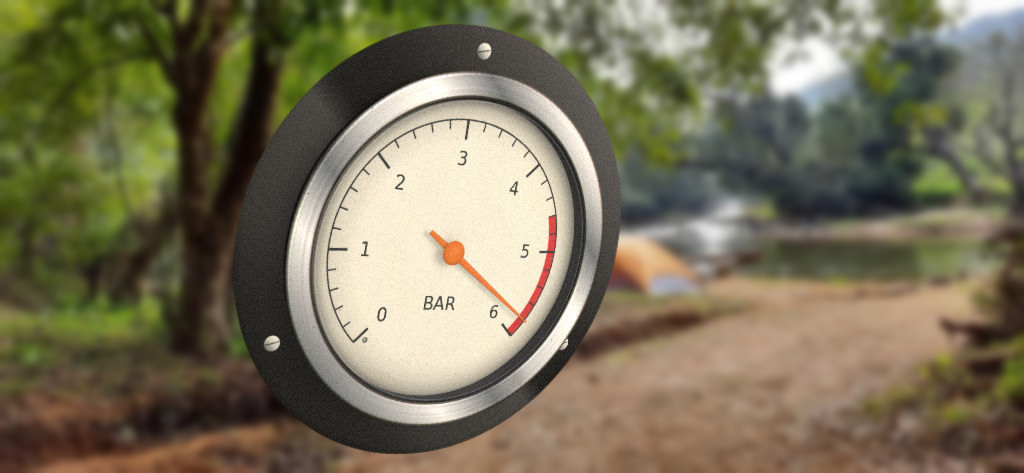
5.8 bar
